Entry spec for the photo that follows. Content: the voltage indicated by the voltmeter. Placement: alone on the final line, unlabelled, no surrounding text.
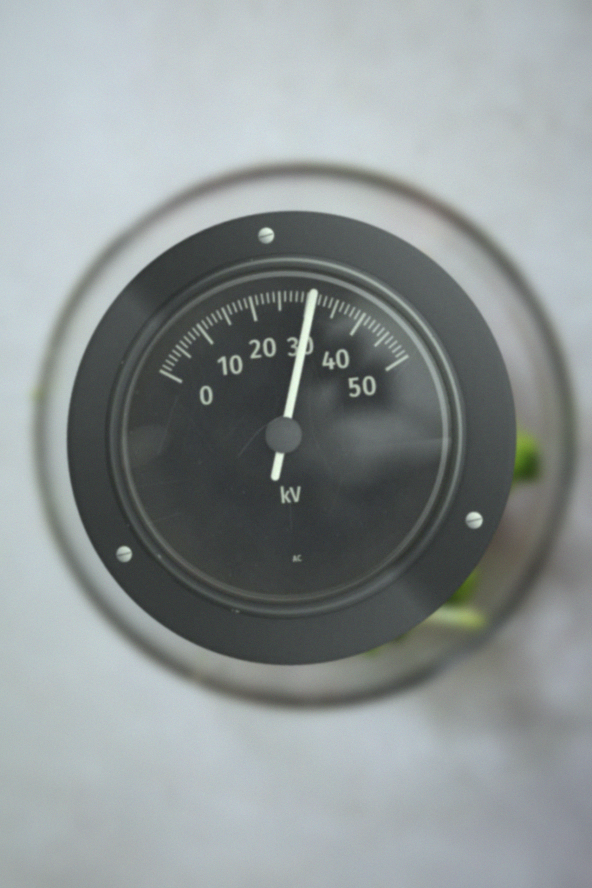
31 kV
